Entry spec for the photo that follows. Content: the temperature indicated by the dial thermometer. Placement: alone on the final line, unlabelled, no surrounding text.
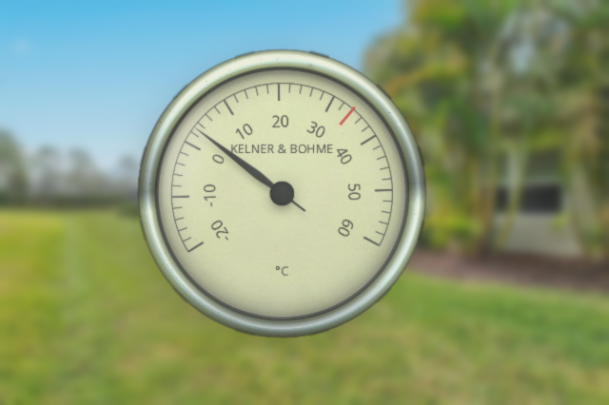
3 °C
